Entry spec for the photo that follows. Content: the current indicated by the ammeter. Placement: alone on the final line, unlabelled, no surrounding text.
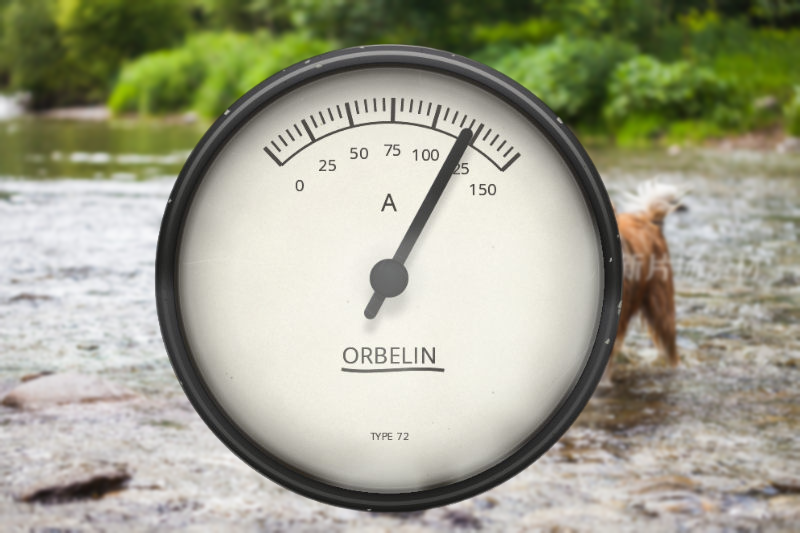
120 A
